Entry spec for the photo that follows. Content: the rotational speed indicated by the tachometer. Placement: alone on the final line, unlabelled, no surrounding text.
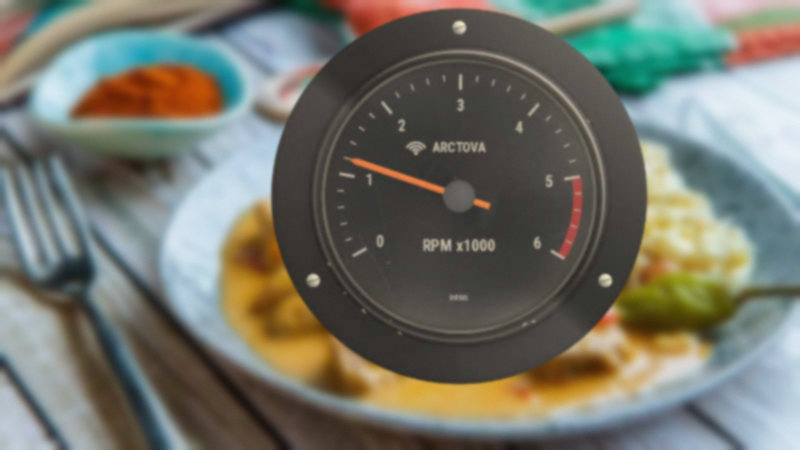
1200 rpm
